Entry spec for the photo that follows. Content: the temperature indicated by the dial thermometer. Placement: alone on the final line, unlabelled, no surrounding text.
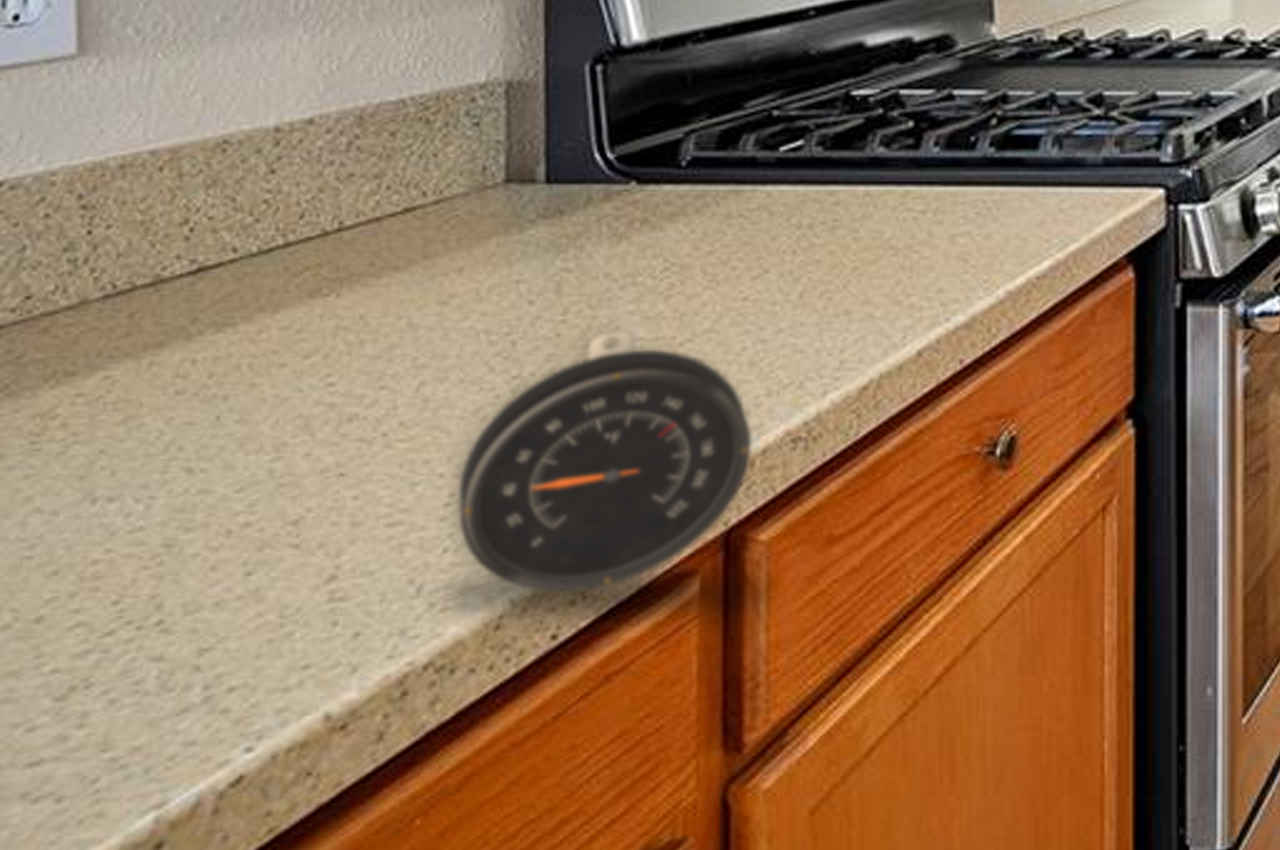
40 °F
